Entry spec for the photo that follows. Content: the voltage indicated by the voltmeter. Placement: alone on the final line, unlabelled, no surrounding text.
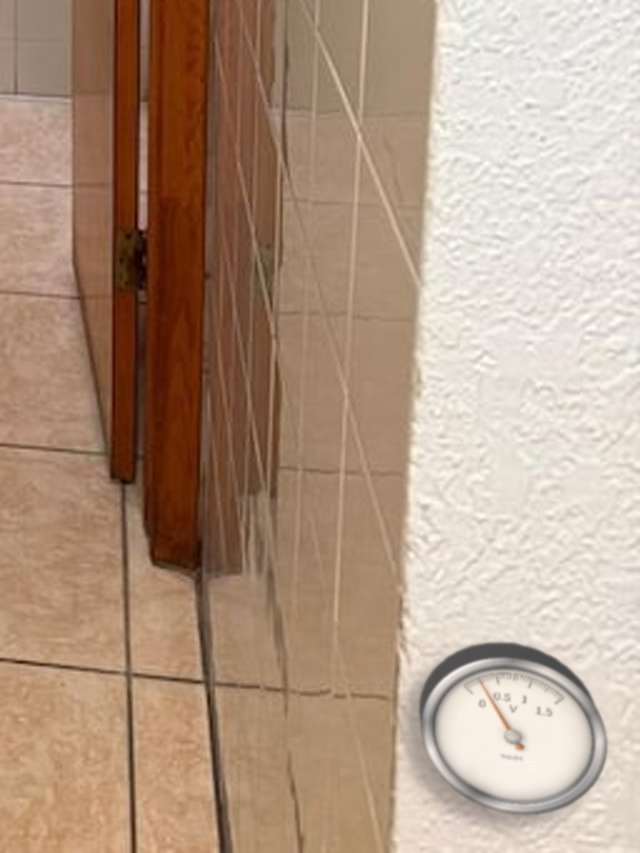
0.25 V
